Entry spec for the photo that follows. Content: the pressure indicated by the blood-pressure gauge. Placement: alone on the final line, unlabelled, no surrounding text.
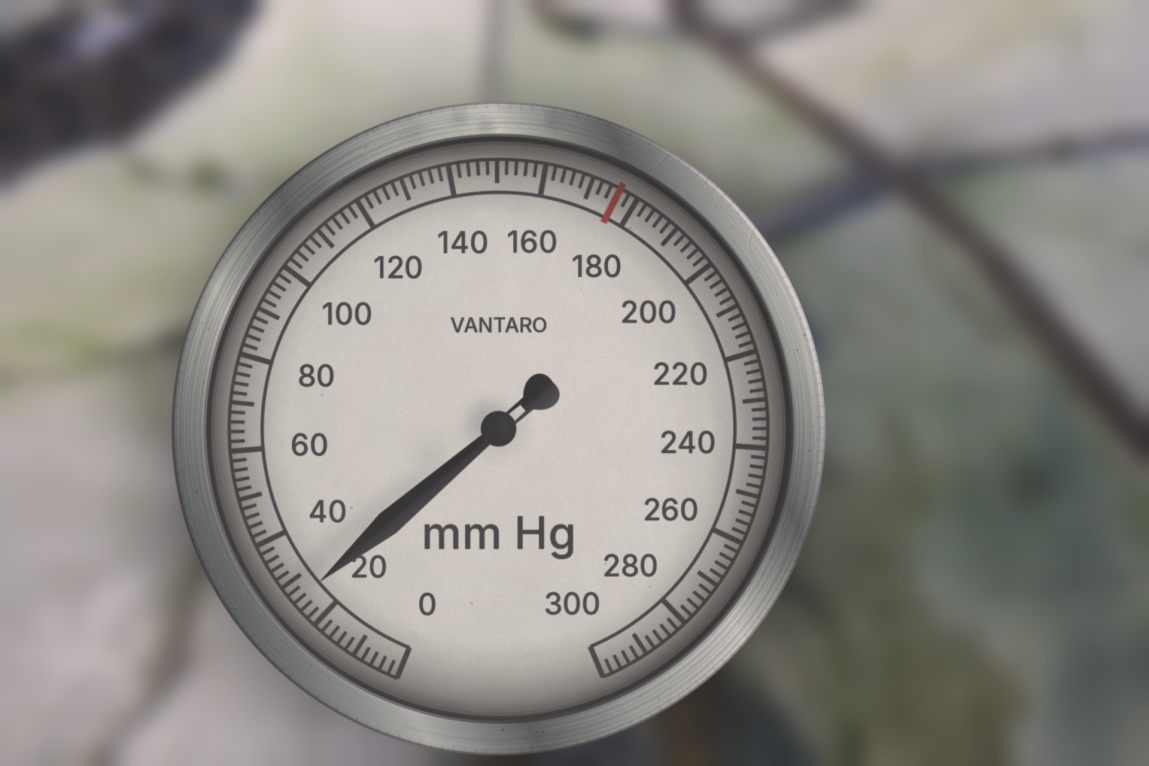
26 mmHg
